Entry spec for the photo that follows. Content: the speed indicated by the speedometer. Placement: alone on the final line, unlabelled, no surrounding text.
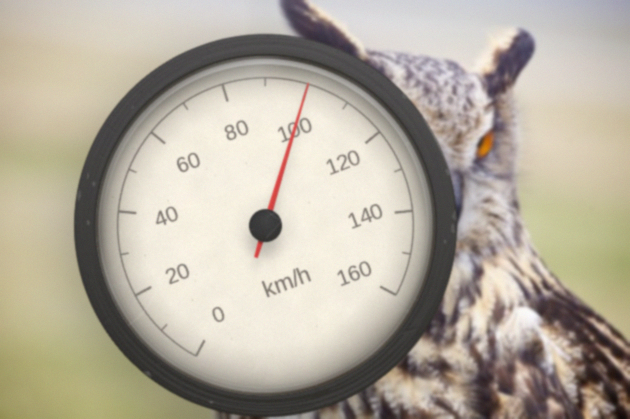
100 km/h
